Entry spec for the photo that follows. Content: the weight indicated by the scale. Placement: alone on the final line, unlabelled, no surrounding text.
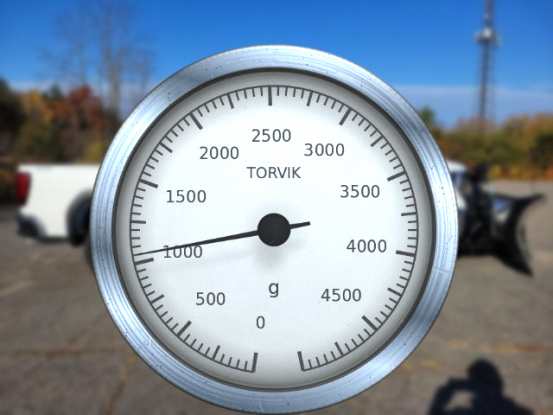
1050 g
